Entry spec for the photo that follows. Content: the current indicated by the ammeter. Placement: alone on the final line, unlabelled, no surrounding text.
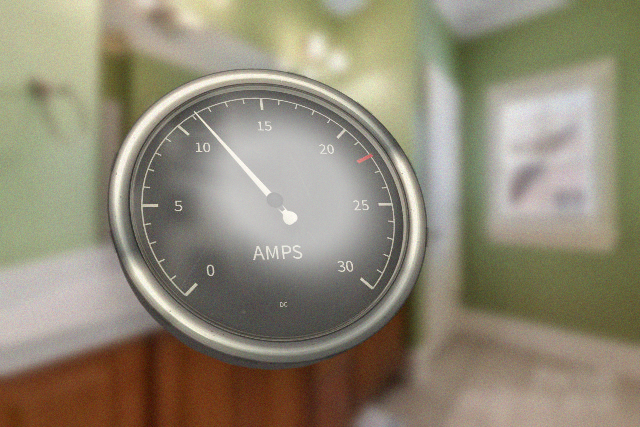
11 A
